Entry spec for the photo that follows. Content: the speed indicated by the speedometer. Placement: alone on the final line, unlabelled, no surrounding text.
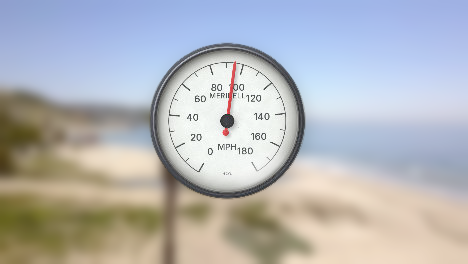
95 mph
